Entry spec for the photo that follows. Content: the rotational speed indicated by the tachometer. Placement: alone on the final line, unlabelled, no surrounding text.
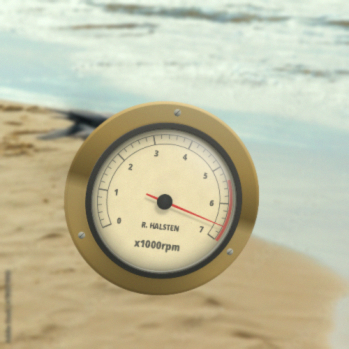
6600 rpm
